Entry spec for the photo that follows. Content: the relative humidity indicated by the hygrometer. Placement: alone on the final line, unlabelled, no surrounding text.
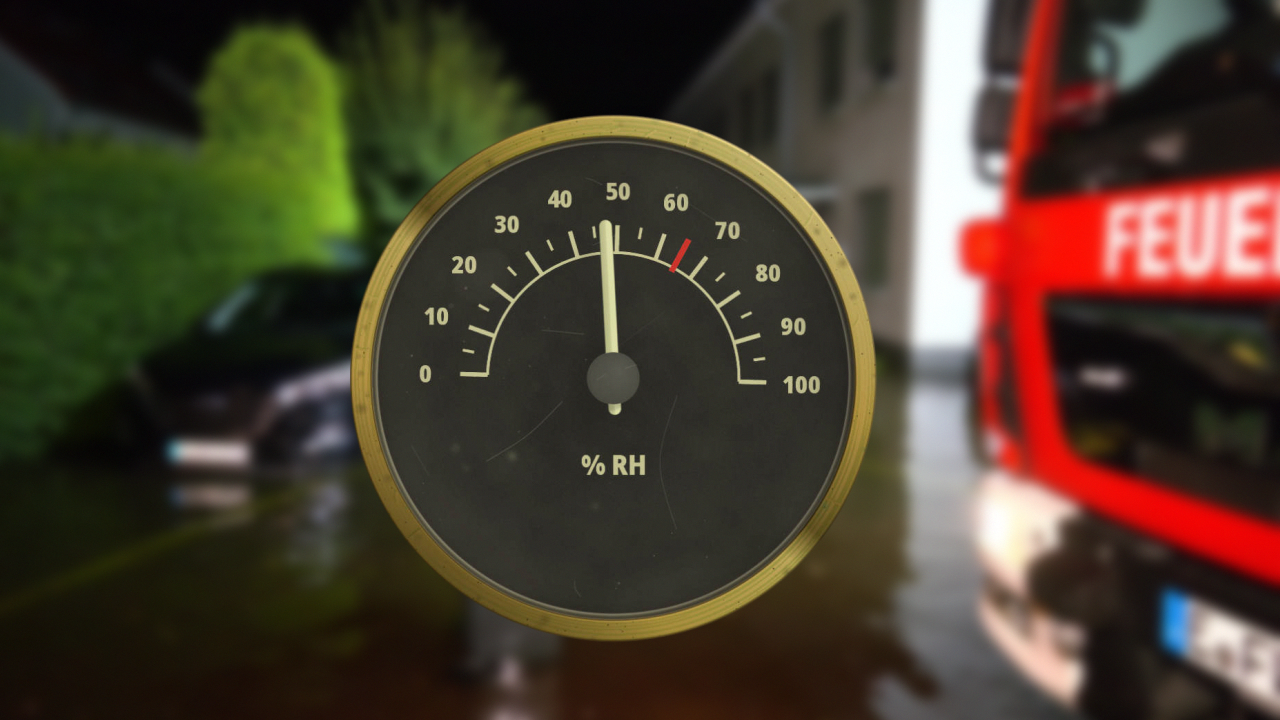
47.5 %
